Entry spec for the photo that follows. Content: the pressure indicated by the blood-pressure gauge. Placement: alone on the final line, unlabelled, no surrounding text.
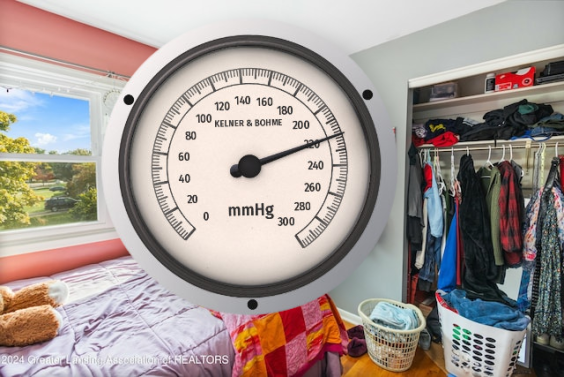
220 mmHg
